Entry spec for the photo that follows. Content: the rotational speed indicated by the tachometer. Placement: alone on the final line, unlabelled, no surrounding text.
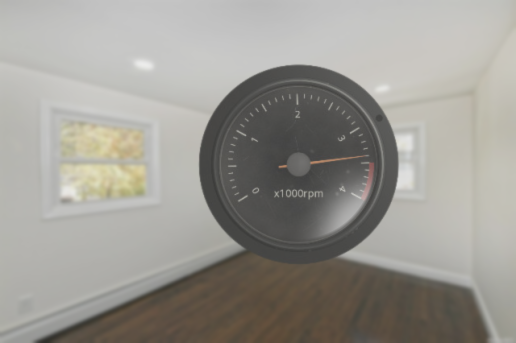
3400 rpm
